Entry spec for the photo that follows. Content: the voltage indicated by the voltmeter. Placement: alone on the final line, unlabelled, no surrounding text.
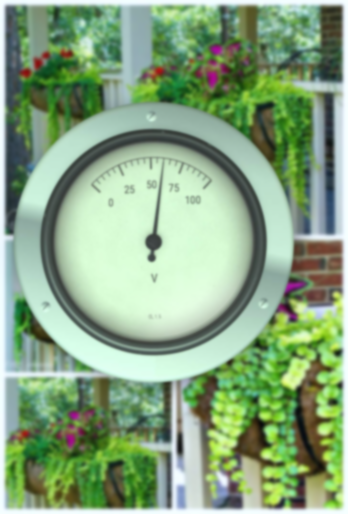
60 V
